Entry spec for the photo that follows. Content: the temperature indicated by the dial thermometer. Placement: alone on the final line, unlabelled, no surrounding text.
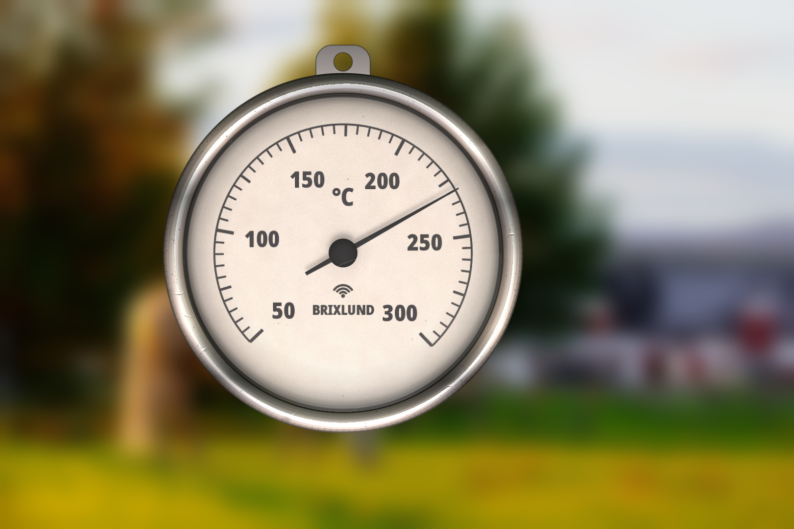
230 °C
